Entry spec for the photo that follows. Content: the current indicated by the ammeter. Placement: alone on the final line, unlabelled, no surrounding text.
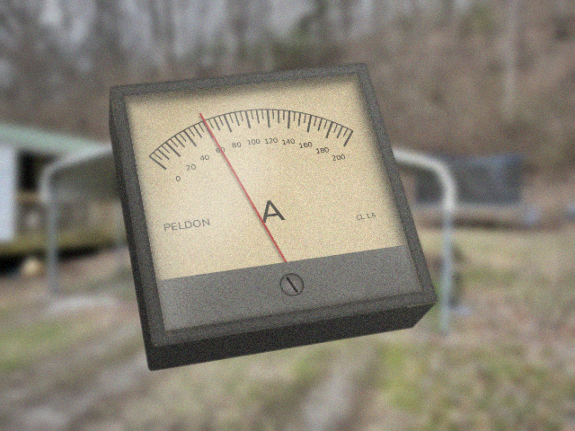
60 A
